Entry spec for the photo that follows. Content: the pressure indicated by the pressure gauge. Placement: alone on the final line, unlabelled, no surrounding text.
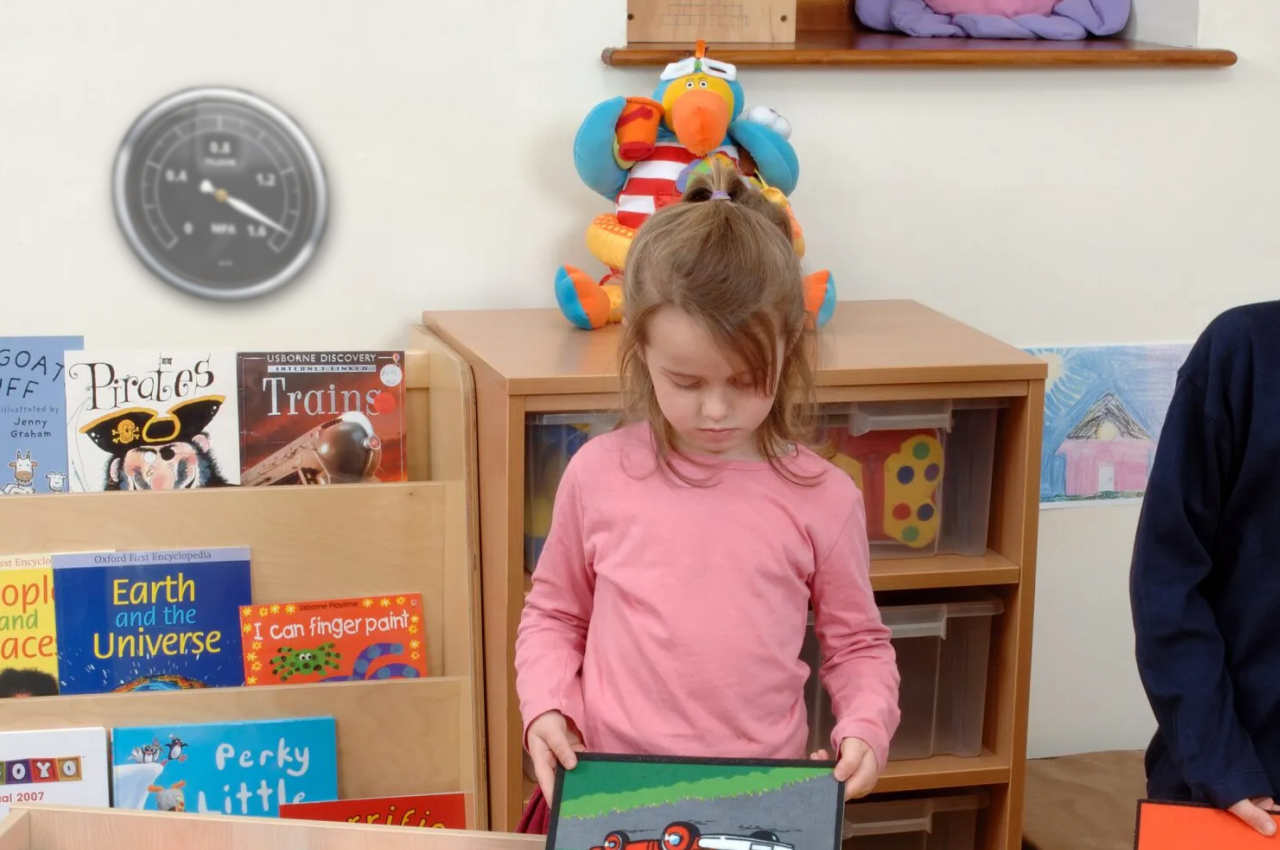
1.5 MPa
